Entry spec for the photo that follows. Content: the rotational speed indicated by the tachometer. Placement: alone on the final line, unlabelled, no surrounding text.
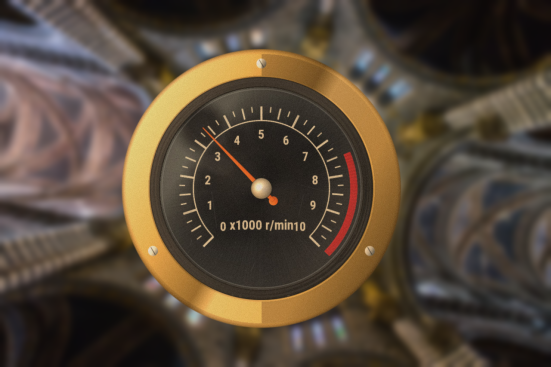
3375 rpm
